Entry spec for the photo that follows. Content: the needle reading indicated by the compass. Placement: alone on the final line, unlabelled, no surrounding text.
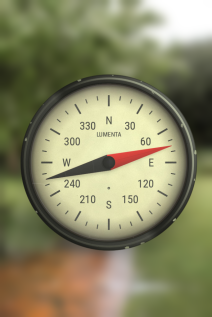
75 °
